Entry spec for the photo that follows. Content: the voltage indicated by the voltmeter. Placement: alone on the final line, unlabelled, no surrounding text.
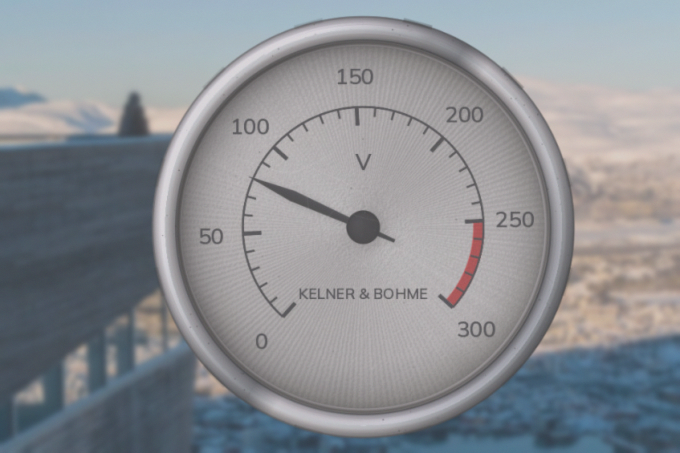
80 V
